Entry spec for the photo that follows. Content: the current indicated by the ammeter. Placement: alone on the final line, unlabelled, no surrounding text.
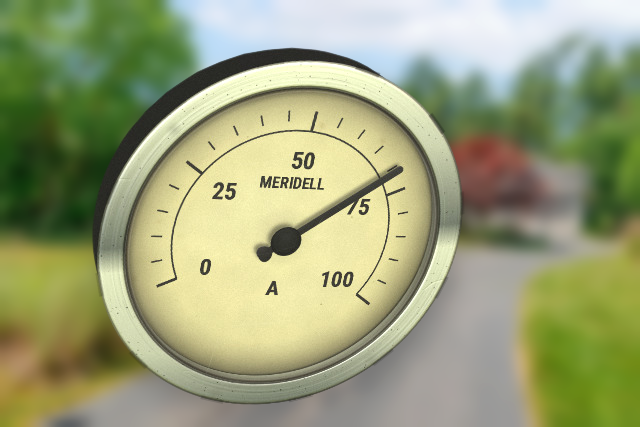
70 A
